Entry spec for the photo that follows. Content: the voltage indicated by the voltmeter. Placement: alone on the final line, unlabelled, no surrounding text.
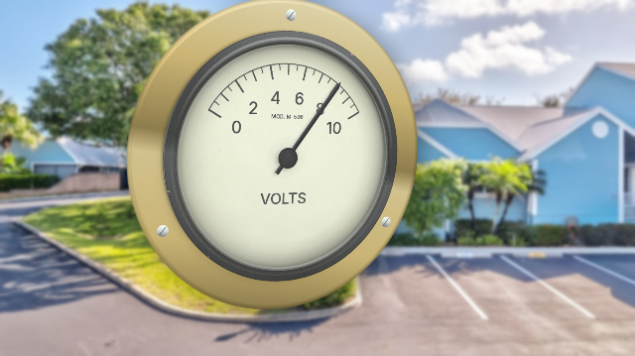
8 V
